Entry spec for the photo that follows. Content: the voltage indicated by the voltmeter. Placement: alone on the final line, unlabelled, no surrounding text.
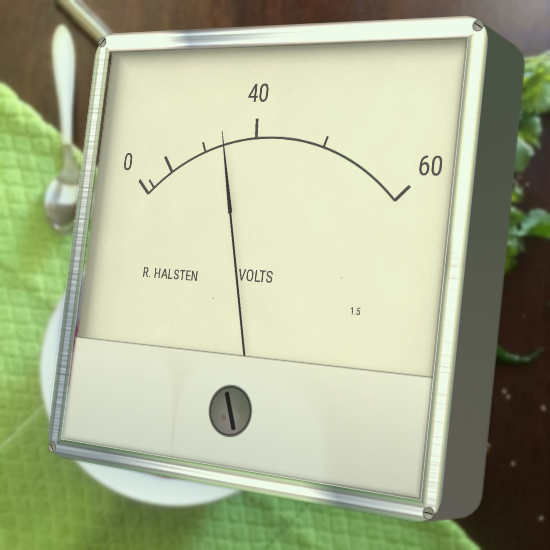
35 V
